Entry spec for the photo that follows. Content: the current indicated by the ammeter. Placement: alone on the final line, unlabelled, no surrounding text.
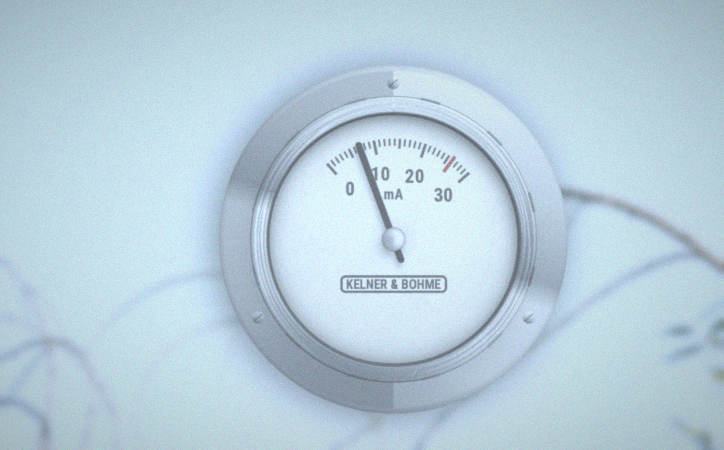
7 mA
